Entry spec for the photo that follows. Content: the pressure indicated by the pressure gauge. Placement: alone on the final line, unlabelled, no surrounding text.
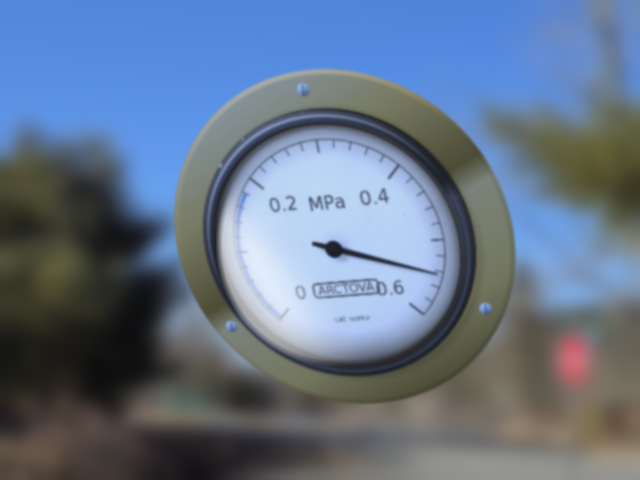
0.54 MPa
